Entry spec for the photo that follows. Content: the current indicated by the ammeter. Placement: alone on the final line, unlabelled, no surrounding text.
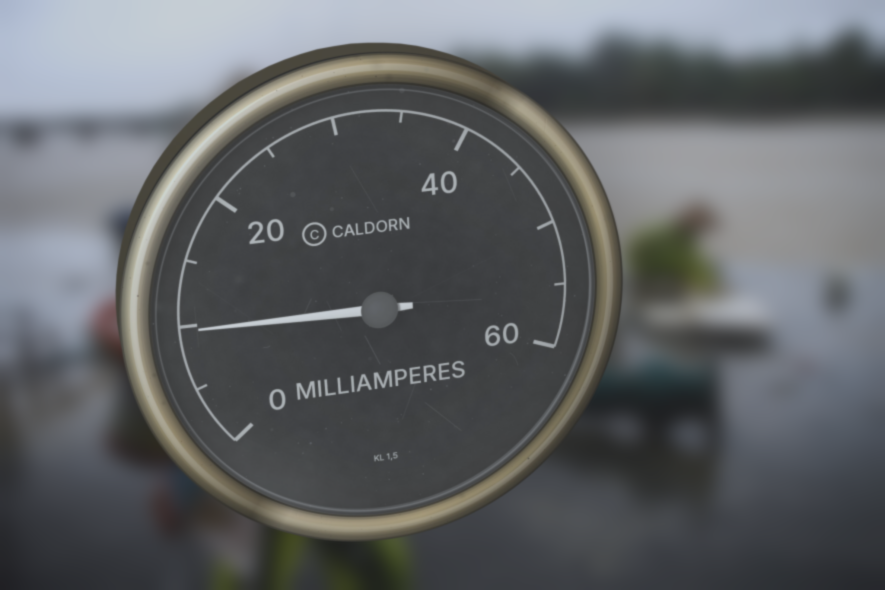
10 mA
